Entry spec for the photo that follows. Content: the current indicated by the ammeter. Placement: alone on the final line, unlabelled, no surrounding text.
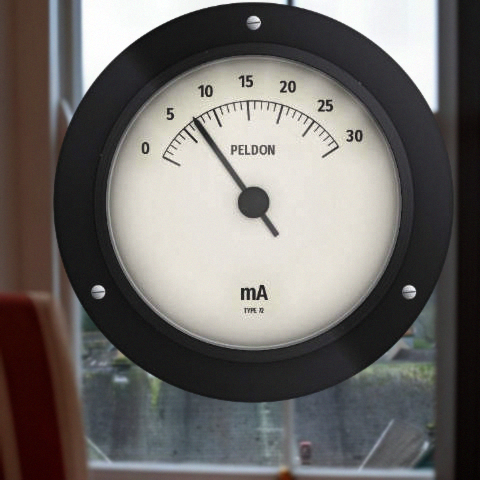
7 mA
